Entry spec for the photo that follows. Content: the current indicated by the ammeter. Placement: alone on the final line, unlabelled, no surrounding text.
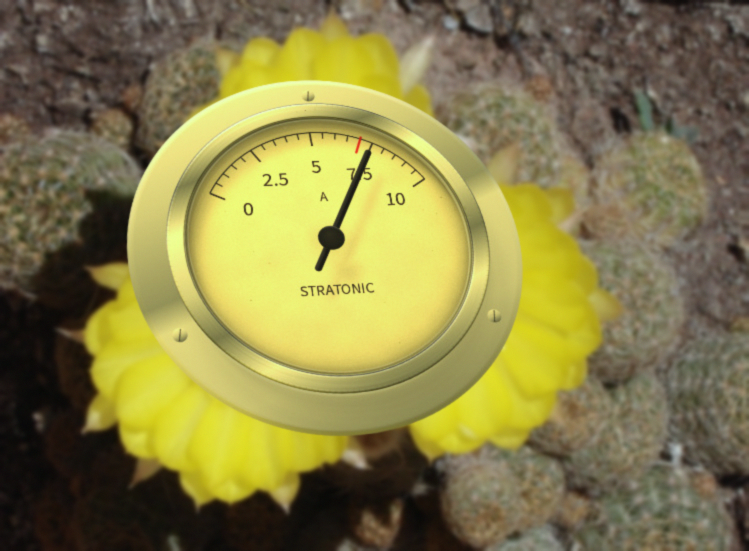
7.5 A
